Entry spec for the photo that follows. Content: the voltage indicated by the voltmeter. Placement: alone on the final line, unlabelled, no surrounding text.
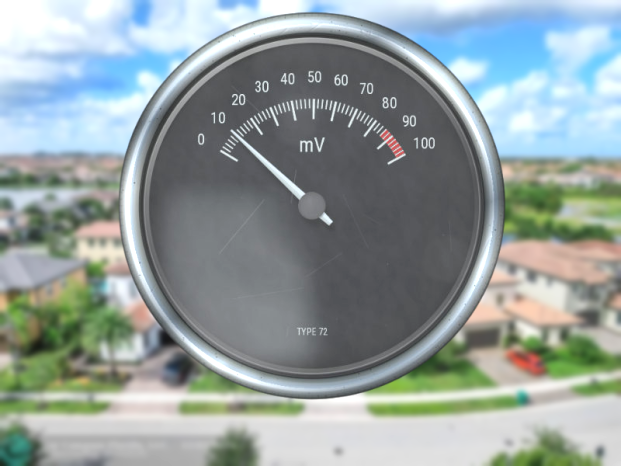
10 mV
